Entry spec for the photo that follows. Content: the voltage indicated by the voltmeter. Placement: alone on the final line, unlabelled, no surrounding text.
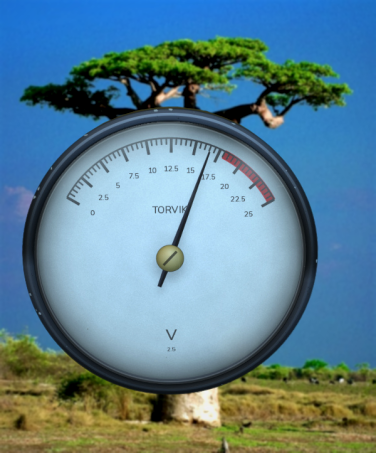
16.5 V
